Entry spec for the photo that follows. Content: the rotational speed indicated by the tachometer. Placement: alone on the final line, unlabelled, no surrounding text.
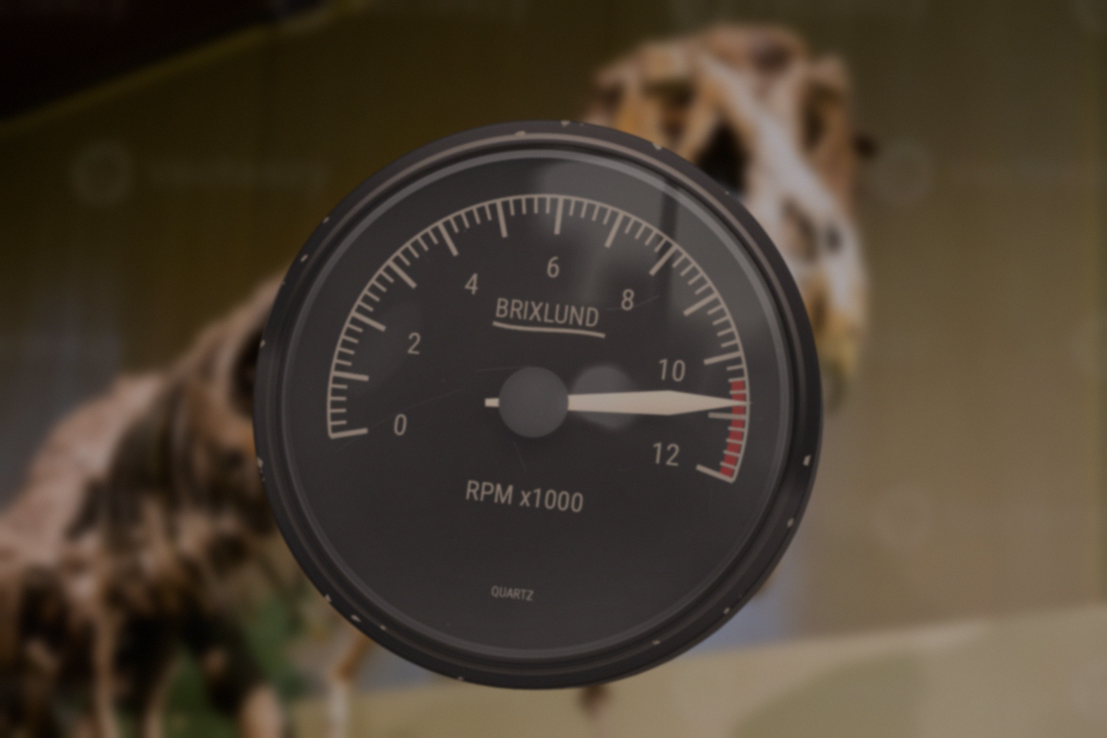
10800 rpm
